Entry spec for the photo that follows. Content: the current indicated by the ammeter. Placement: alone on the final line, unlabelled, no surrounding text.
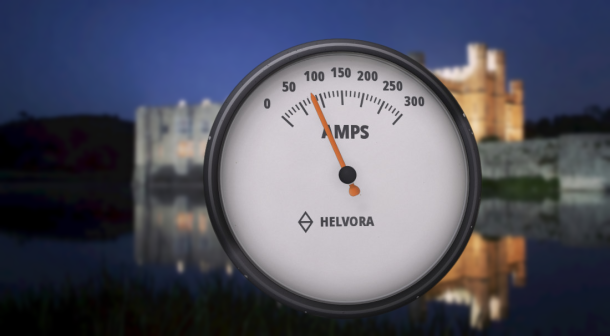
80 A
